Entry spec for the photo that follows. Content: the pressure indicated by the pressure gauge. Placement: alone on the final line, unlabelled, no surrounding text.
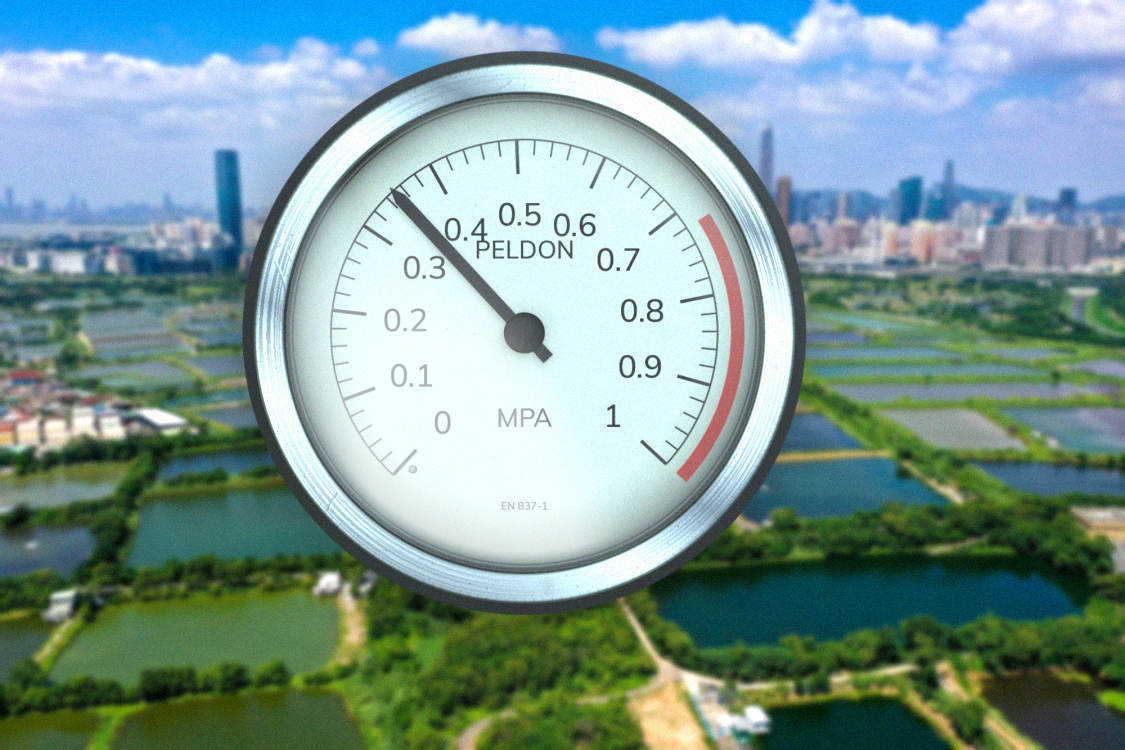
0.35 MPa
